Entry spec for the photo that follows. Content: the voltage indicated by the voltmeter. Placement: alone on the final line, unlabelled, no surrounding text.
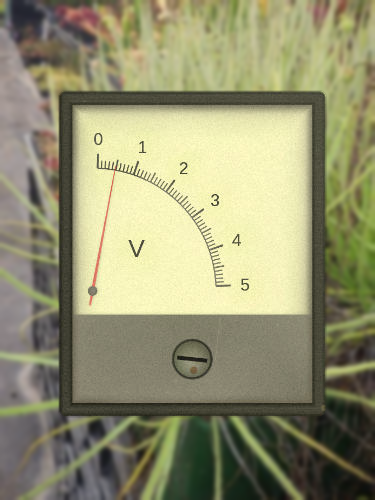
0.5 V
